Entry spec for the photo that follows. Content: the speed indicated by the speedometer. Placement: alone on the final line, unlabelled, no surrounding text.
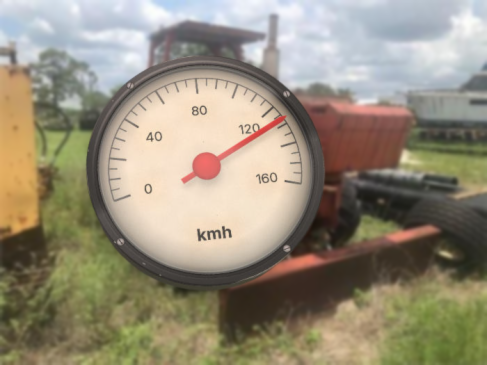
127.5 km/h
